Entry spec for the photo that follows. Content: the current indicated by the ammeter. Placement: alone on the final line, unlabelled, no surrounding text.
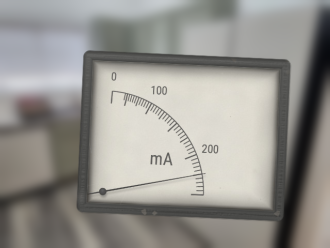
225 mA
